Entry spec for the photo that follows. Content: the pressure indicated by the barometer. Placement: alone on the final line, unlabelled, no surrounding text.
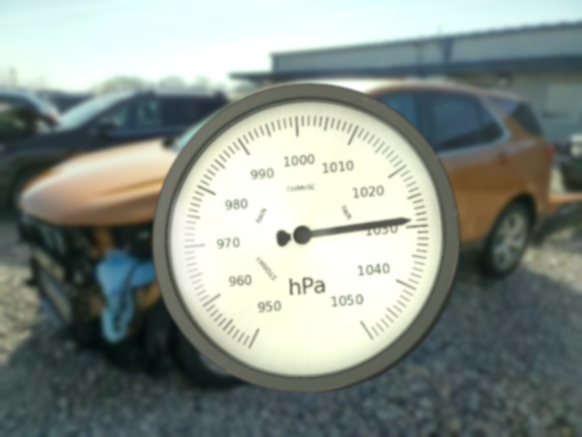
1029 hPa
